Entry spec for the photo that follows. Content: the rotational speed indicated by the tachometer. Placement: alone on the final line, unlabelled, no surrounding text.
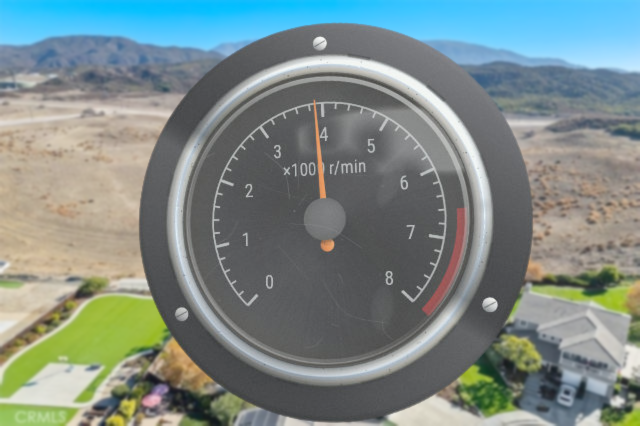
3900 rpm
